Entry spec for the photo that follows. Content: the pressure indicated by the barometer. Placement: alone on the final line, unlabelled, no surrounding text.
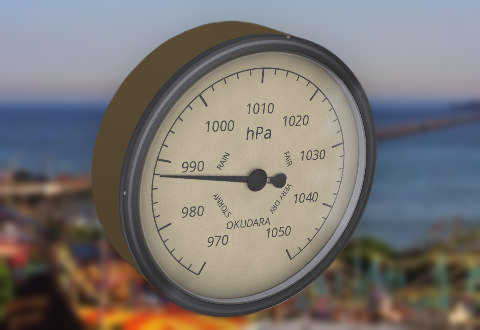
988 hPa
